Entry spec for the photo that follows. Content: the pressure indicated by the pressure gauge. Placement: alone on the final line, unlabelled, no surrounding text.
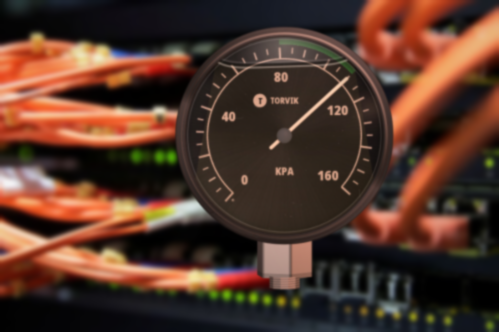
110 kPa
